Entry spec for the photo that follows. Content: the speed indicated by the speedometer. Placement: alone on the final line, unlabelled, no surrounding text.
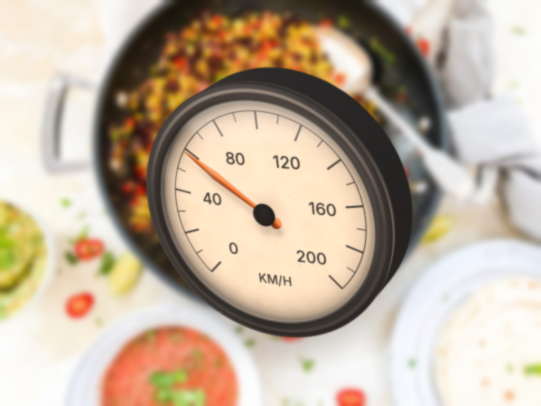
60 km/h
